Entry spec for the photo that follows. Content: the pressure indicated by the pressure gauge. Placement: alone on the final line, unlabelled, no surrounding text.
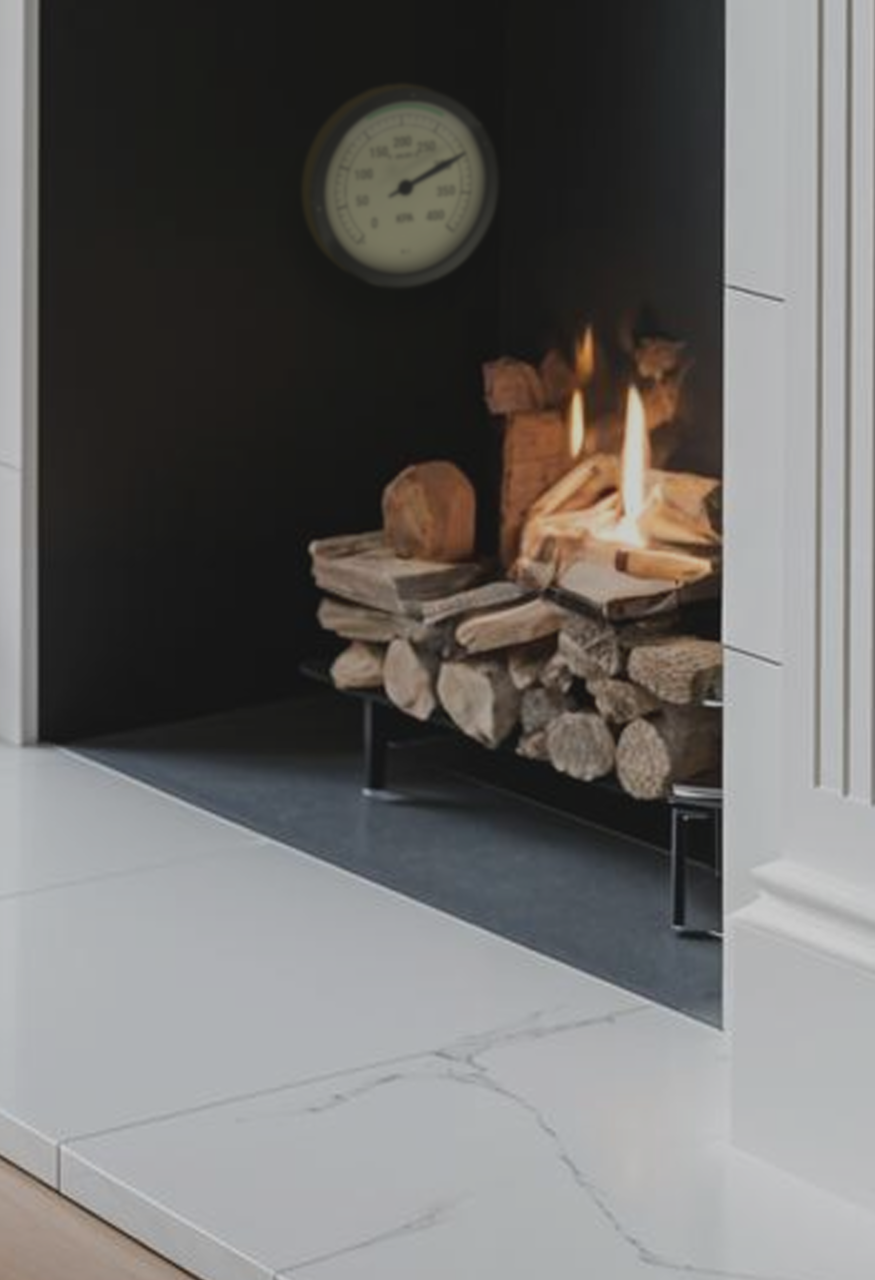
300 kPa
